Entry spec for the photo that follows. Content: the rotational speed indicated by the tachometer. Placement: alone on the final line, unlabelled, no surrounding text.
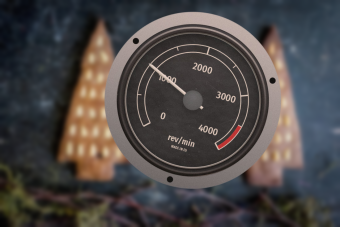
1000 rpm
